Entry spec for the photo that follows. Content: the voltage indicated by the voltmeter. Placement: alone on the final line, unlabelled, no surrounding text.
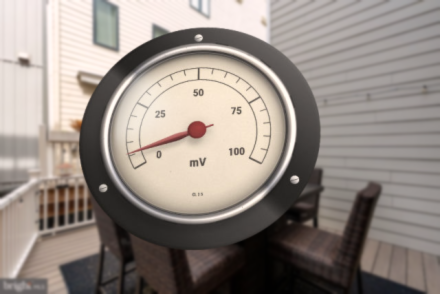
5 mV
